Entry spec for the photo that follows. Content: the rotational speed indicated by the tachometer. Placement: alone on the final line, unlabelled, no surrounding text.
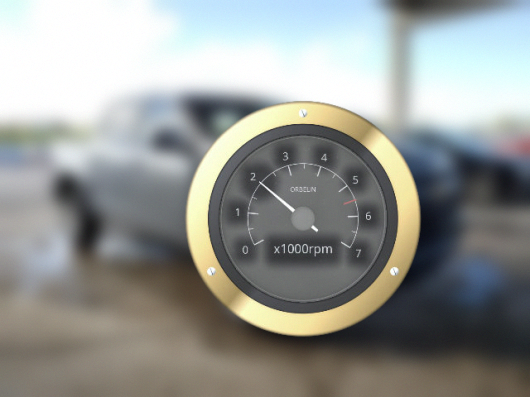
2000 rpm
